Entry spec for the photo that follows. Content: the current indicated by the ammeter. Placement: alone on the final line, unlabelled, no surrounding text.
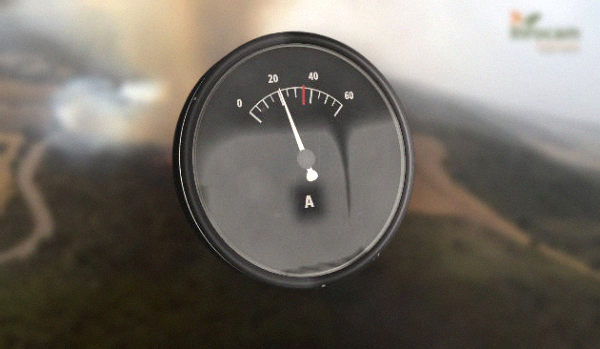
20 A
